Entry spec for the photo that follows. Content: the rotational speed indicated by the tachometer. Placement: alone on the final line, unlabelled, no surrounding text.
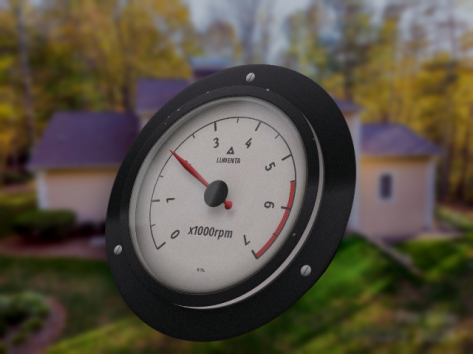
2000 rpm
